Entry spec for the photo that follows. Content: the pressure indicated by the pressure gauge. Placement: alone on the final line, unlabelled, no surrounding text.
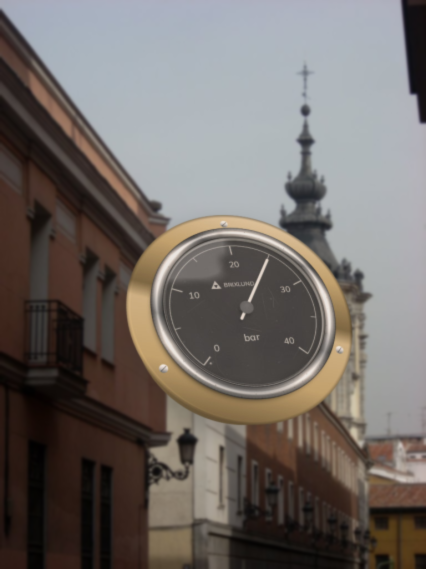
25 bar
